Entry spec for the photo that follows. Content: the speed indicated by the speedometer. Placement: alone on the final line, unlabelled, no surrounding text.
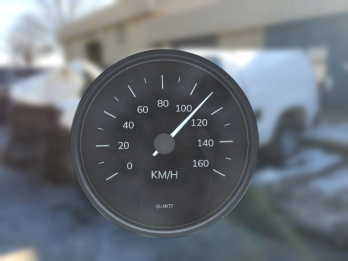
110 km/h
